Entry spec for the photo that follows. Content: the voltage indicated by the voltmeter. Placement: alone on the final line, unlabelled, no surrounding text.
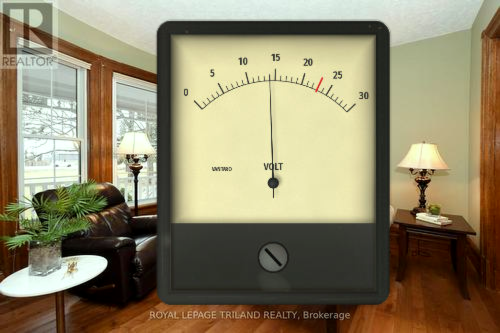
14 V
